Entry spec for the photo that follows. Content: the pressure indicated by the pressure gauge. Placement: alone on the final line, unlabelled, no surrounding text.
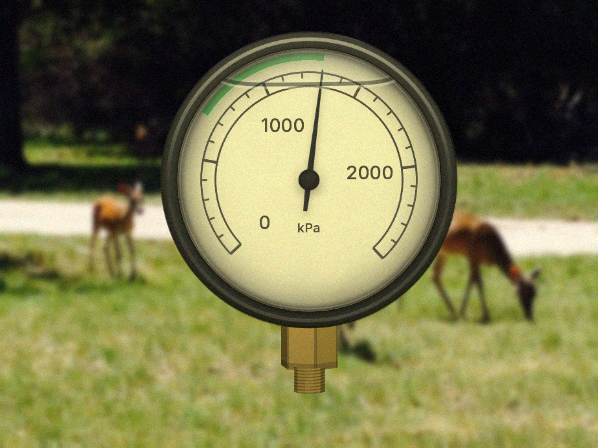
1300 kPa
